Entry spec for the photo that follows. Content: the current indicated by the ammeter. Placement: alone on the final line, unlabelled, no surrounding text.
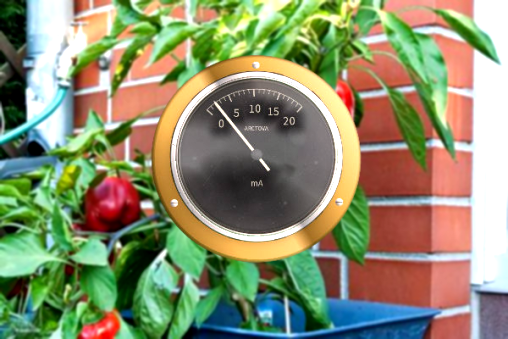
2 mA
